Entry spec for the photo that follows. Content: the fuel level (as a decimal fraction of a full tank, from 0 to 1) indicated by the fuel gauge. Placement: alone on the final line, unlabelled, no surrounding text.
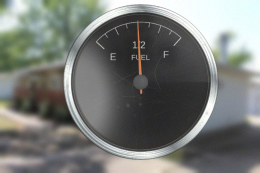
0.5
